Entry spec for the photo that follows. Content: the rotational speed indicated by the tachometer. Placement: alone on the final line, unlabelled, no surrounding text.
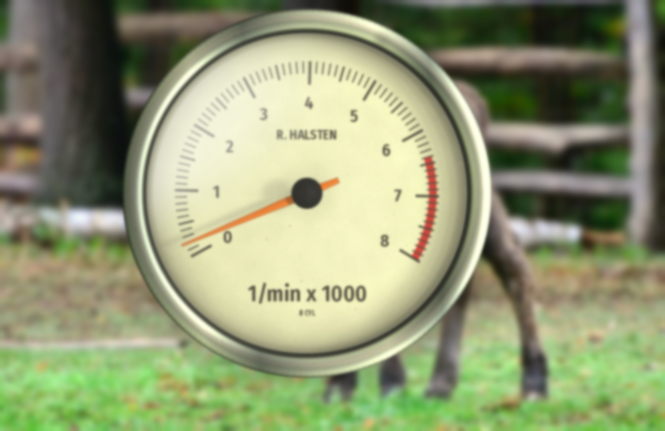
200 rpm
